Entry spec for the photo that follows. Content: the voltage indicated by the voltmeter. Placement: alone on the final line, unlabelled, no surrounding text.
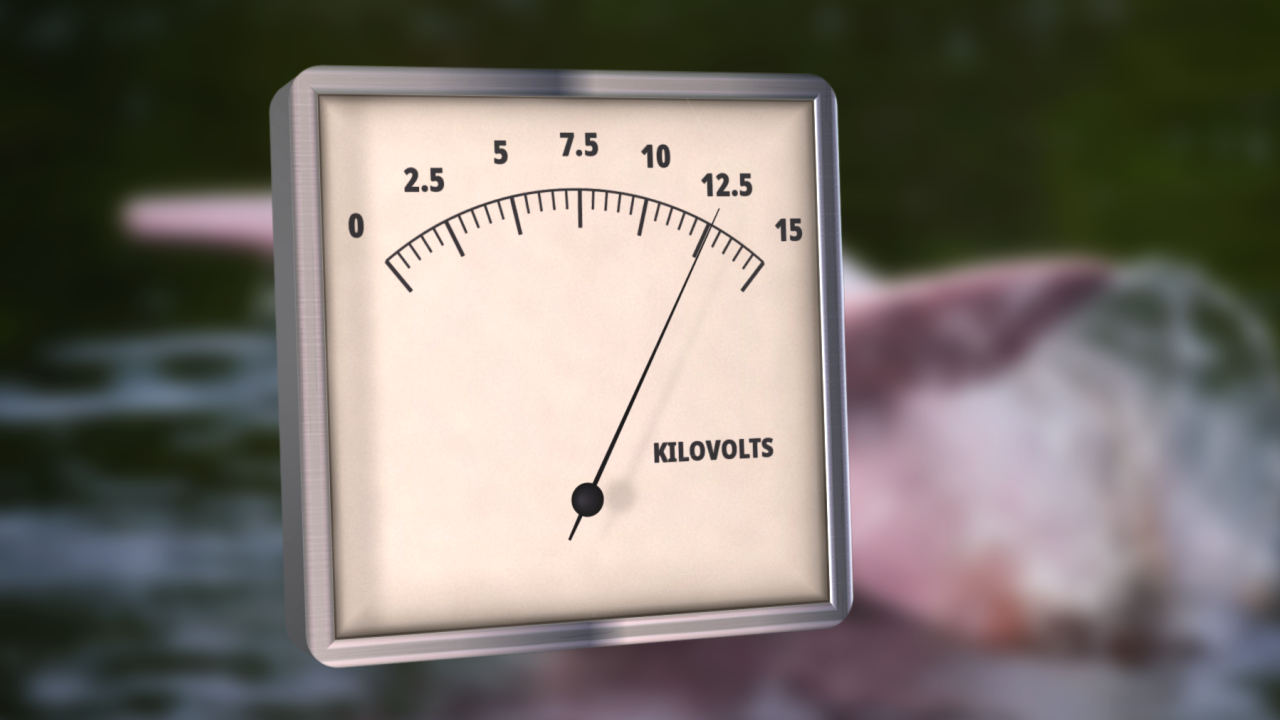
12.5 kV
